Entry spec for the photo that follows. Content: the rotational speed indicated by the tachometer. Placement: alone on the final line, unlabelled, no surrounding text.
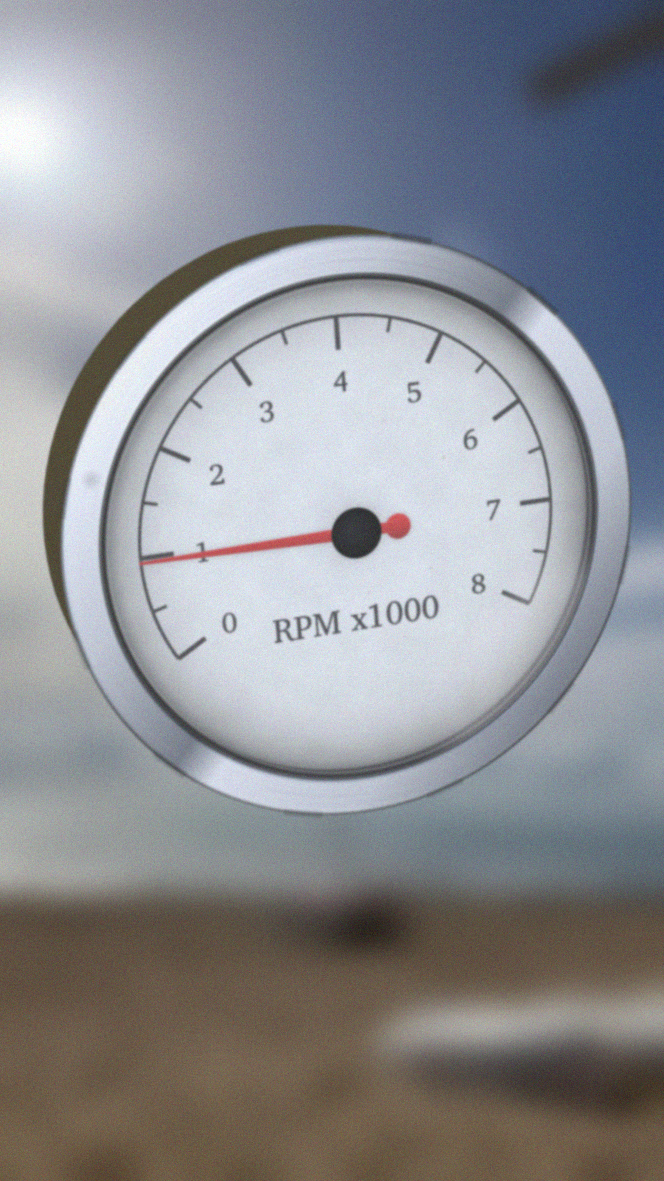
1000 rpm
